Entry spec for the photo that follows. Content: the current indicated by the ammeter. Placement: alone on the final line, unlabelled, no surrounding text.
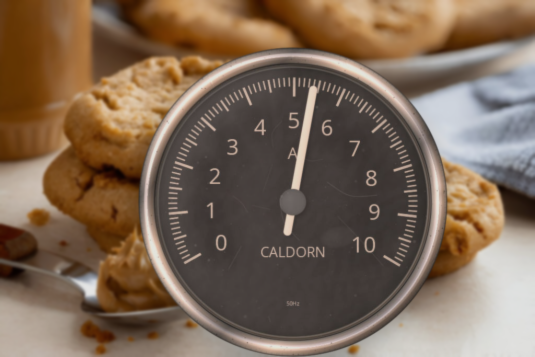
5.4 A
